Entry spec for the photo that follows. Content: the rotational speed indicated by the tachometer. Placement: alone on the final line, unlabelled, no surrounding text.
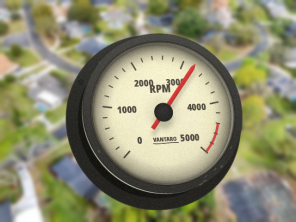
3200 rpm
